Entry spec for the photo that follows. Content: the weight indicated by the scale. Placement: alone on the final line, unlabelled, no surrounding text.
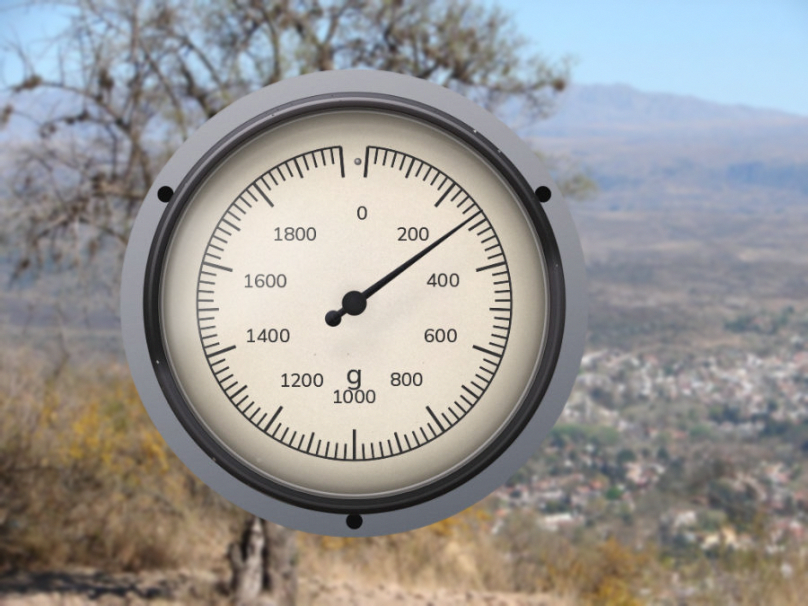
280 g
